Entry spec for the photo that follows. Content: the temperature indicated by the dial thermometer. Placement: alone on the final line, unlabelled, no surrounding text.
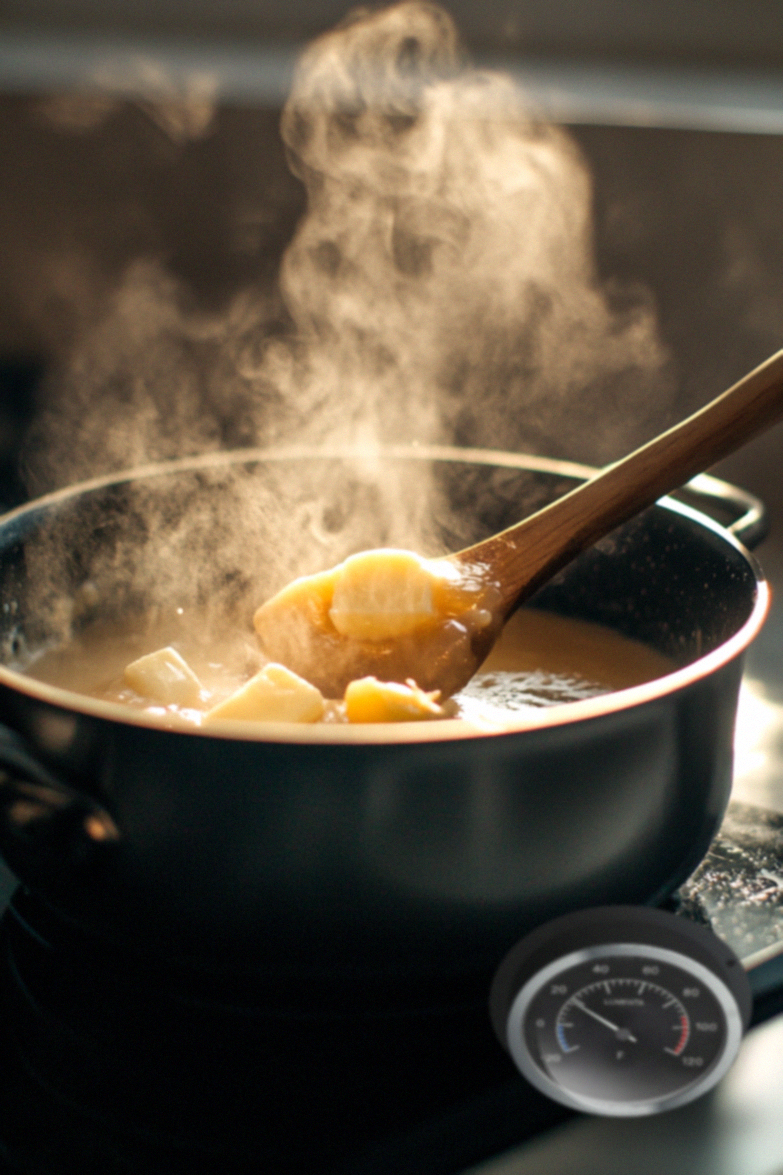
20 °F
